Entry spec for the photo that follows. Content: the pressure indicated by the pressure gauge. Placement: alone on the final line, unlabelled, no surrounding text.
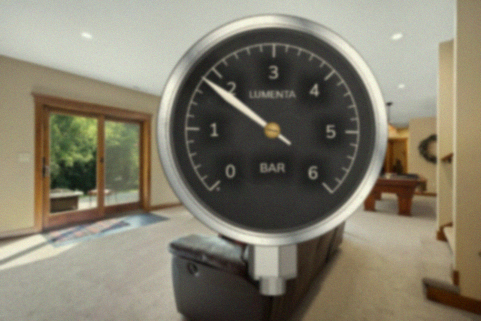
1.8 bar
